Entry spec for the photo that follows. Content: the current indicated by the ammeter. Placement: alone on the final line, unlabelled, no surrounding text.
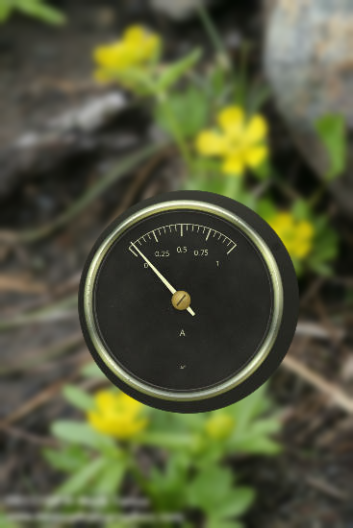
0.05 A
